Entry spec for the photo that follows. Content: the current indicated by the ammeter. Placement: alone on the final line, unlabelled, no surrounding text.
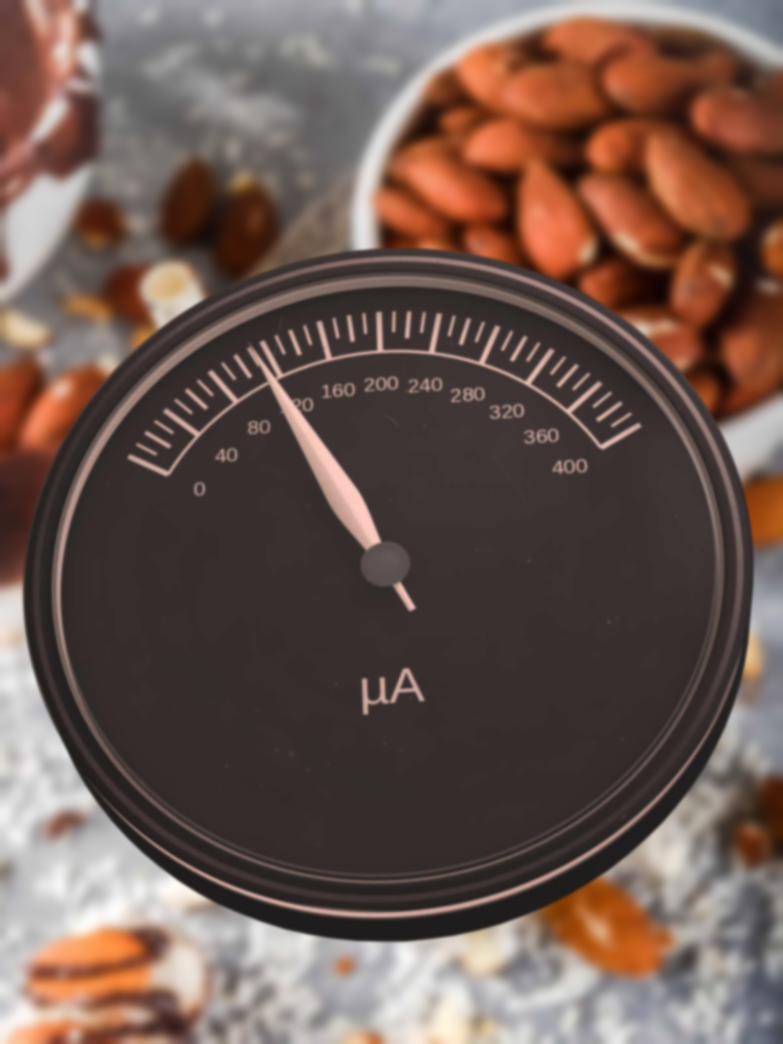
110 µA
